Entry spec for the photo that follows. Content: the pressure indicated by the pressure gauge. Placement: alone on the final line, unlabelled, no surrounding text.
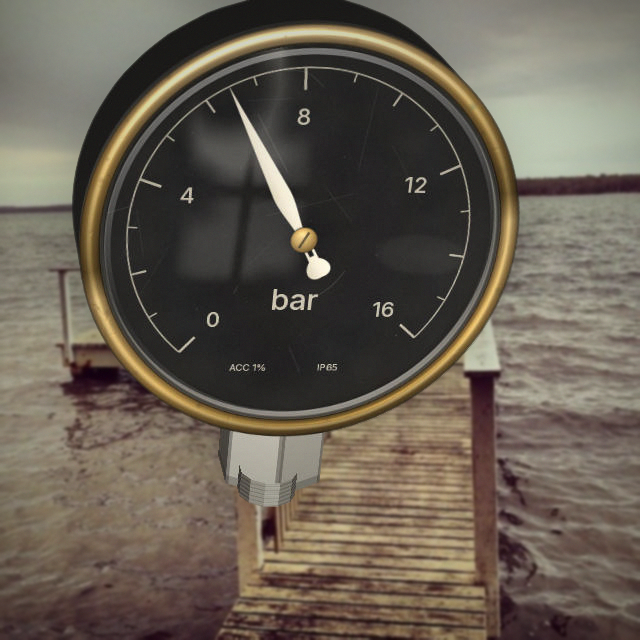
6.5 bar
